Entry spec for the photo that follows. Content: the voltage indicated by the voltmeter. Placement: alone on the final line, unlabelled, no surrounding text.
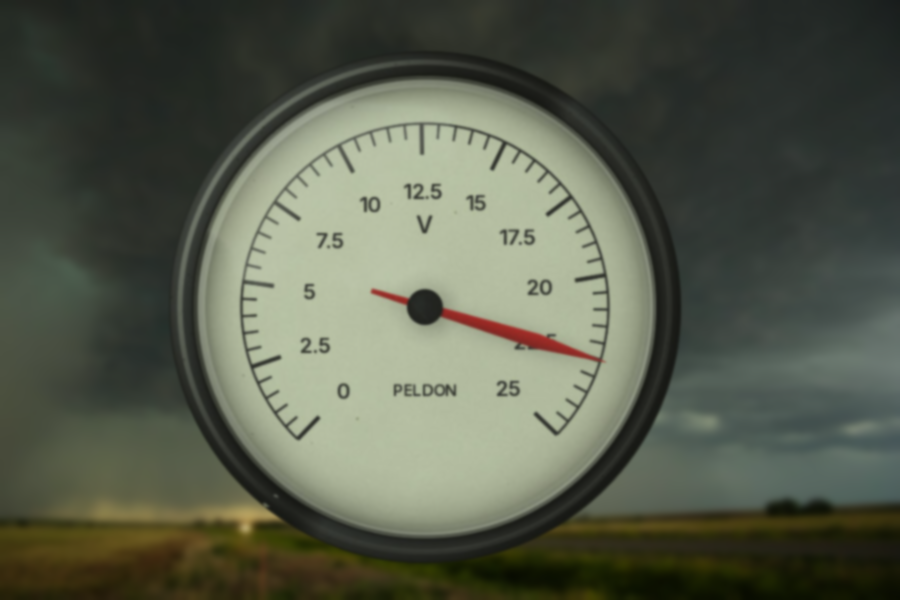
22.5 V
